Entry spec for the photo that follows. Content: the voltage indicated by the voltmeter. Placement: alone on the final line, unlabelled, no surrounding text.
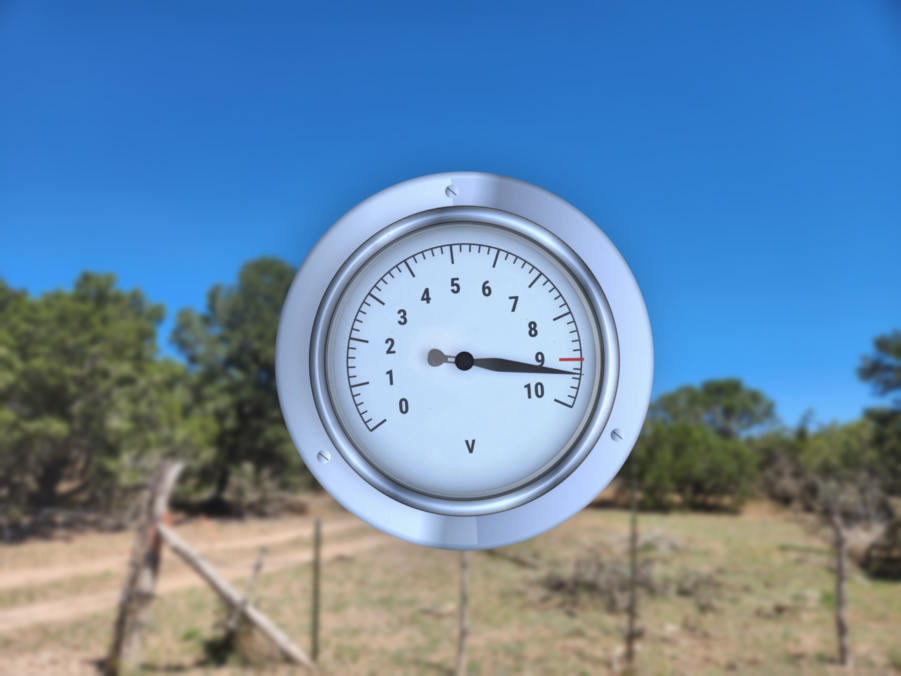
9.3 V
